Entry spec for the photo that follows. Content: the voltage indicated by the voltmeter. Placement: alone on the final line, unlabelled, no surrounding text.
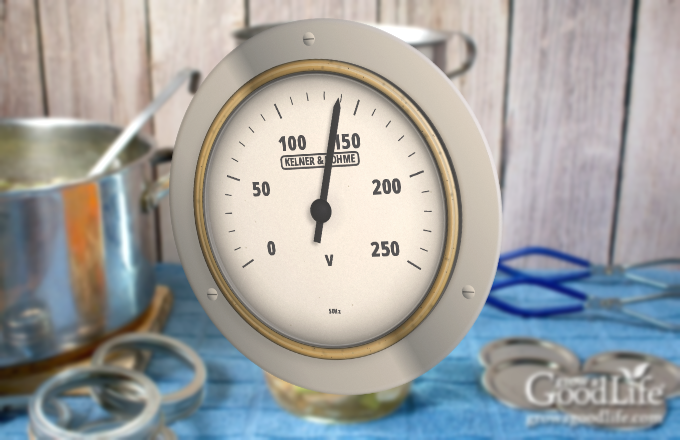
140 V
